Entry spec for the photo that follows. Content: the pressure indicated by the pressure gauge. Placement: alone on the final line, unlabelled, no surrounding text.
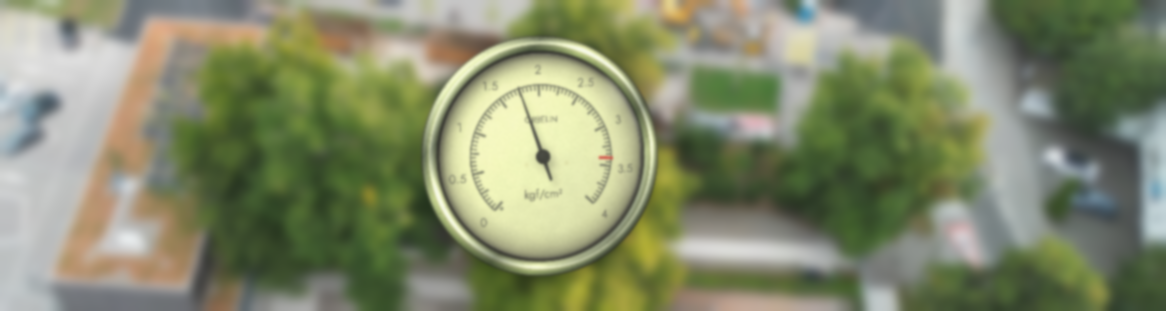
1.75 kg/cm²
